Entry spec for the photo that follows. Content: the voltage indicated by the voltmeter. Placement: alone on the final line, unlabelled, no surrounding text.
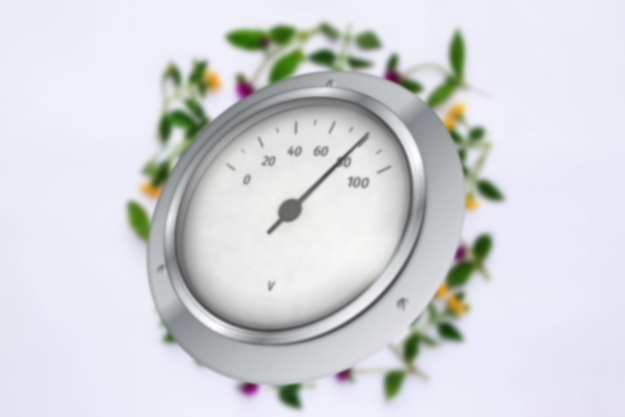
80 V
